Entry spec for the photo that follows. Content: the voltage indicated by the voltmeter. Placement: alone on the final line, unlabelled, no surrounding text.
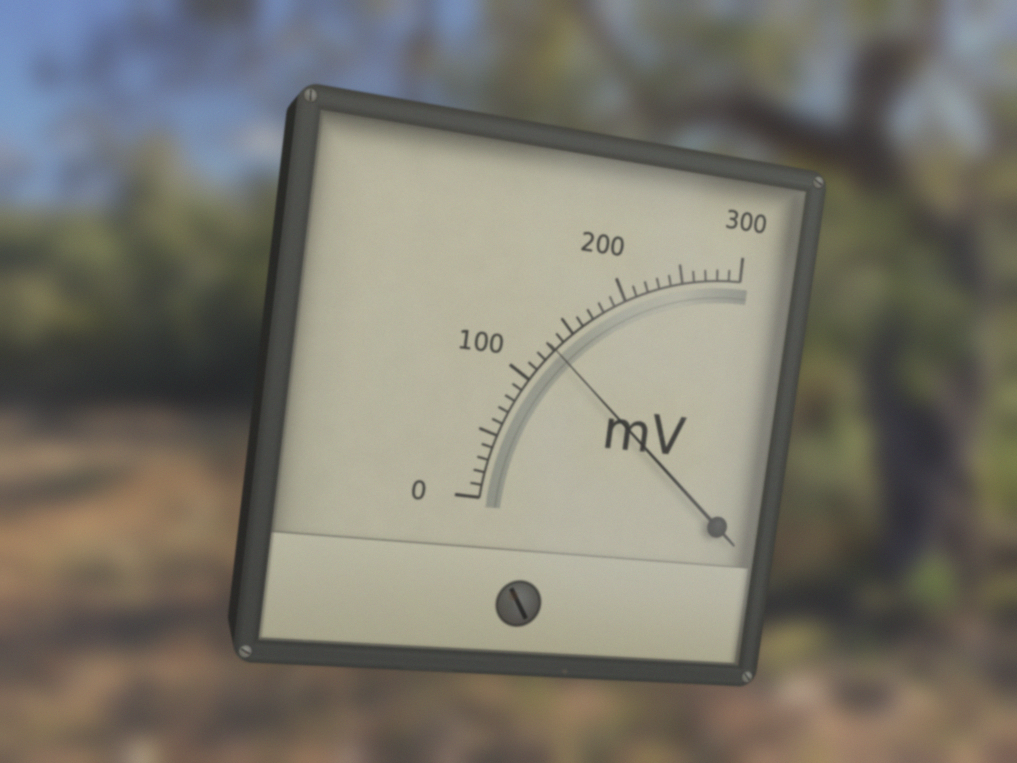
130 mV
